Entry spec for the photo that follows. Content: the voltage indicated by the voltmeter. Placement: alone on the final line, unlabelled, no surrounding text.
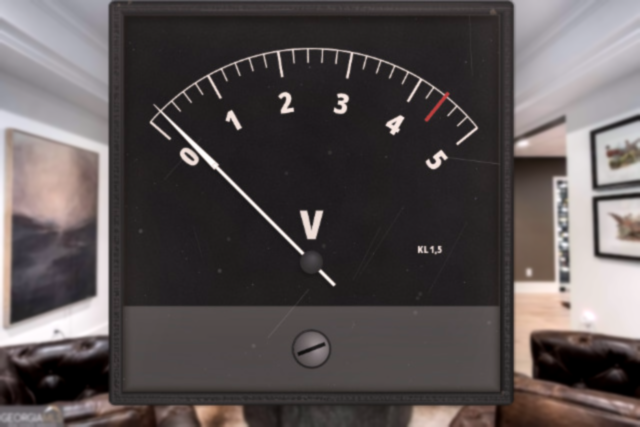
0.2 V
